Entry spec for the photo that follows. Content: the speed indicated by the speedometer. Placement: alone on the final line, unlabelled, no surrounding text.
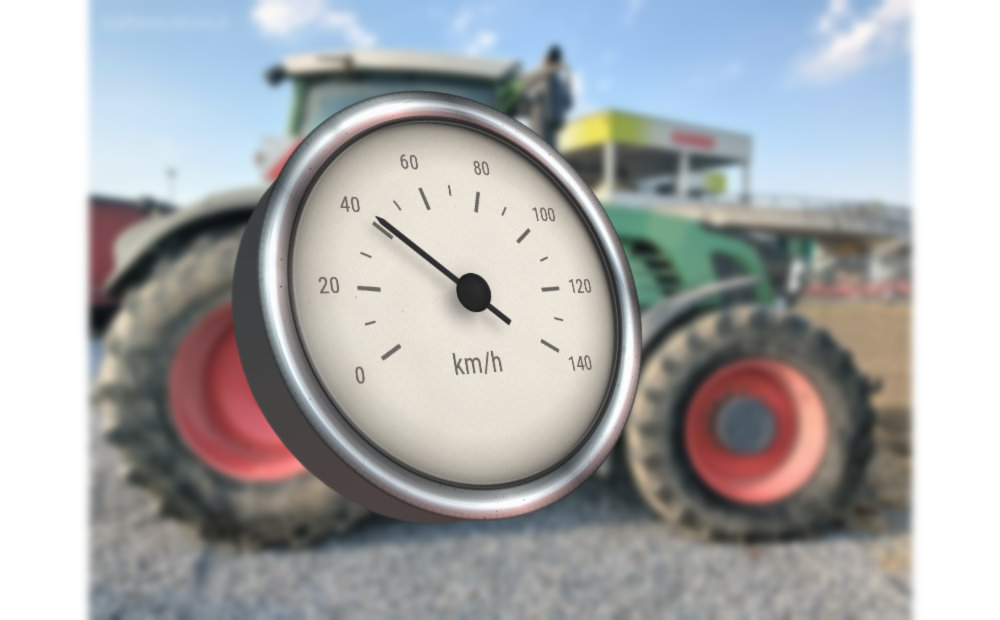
40 km/h
